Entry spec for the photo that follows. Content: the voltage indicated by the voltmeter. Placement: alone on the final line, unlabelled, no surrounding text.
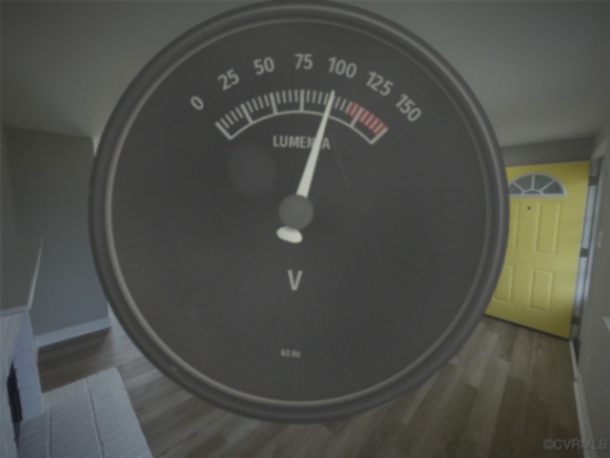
100 V
